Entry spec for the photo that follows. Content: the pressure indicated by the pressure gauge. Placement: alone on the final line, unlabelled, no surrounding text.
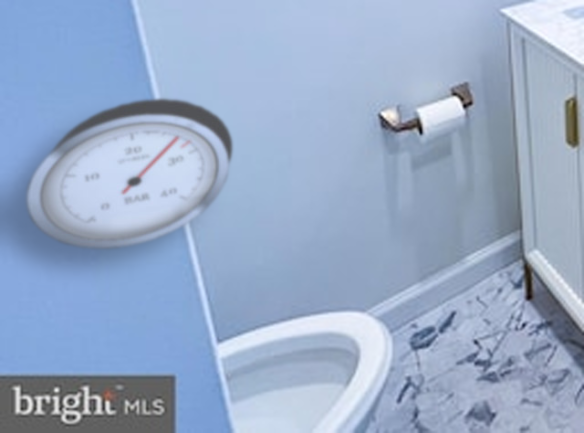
26 bar
